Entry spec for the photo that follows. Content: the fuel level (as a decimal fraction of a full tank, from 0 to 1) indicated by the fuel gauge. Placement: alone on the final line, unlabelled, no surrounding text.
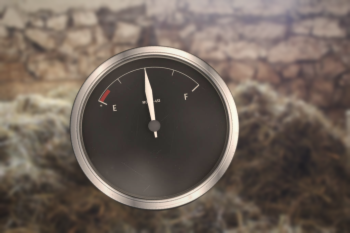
0.5
